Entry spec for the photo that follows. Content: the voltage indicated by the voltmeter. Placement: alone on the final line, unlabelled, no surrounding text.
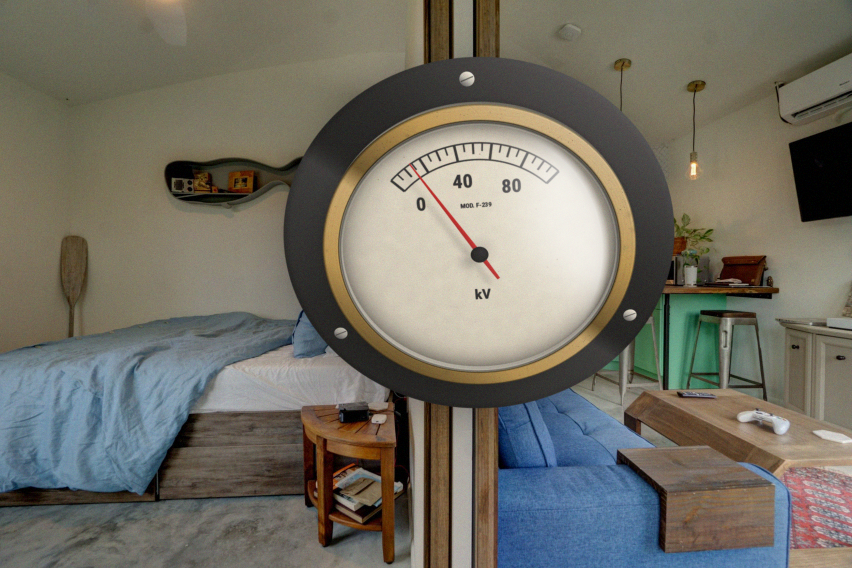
15 kV
